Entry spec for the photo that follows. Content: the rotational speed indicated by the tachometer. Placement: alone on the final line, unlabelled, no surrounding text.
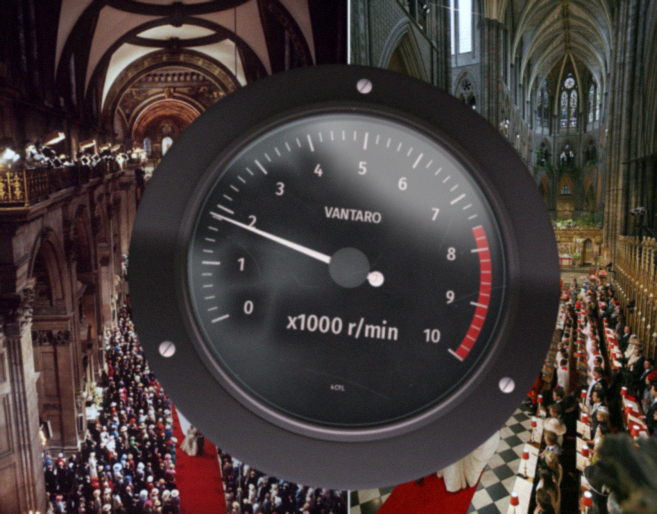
1800 rpm
